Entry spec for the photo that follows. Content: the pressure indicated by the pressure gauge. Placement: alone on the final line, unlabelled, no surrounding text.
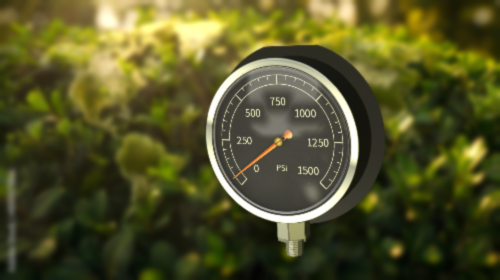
50 psi
